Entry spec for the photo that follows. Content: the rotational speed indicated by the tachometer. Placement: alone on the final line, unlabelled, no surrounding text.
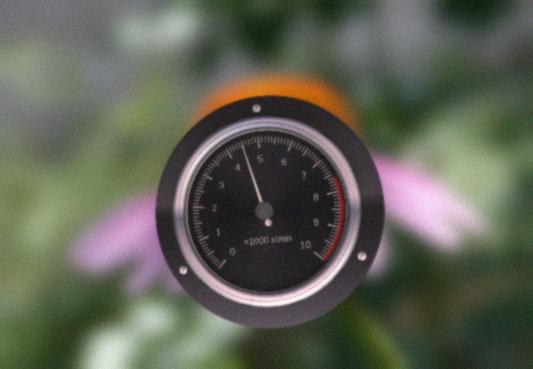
4500 rpm
